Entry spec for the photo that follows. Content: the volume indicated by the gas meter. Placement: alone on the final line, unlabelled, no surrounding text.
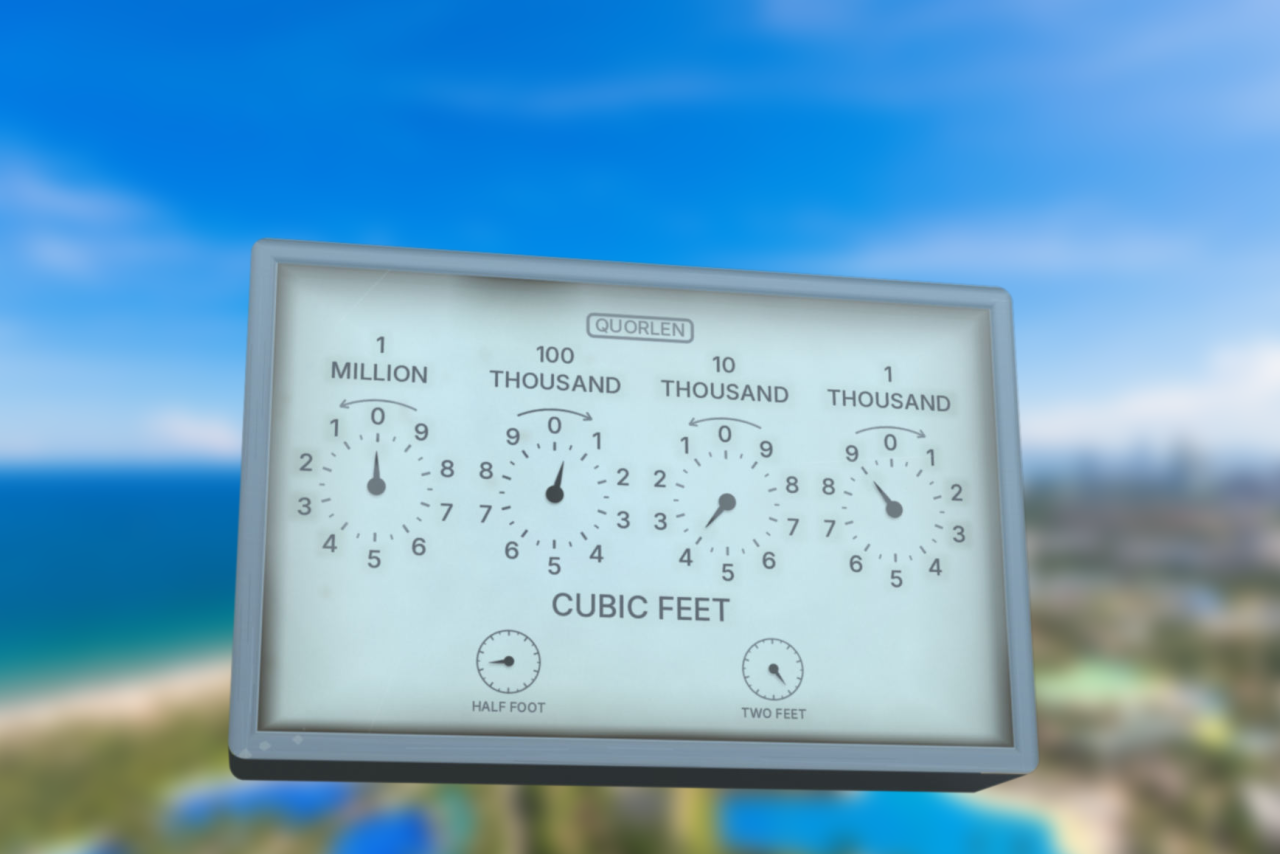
3900 ft³
